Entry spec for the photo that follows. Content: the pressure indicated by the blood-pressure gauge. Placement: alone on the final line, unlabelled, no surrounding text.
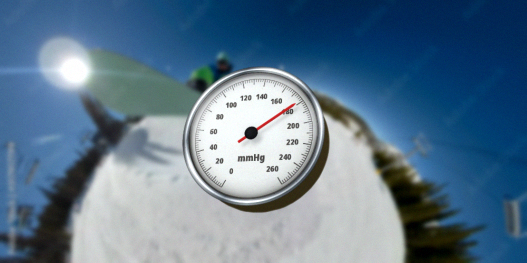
180 mmHg
